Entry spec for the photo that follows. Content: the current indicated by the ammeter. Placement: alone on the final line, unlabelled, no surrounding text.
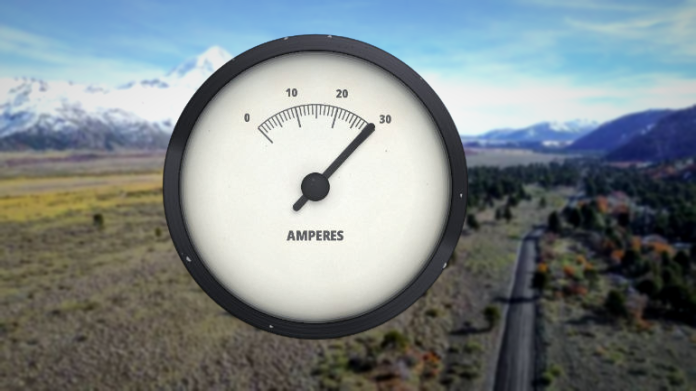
29 A
